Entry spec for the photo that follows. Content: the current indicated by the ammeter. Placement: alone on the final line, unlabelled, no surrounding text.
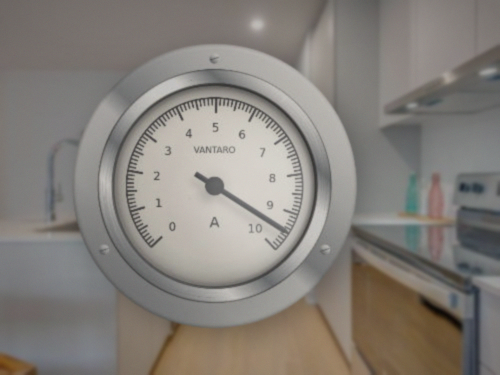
9.5 A
